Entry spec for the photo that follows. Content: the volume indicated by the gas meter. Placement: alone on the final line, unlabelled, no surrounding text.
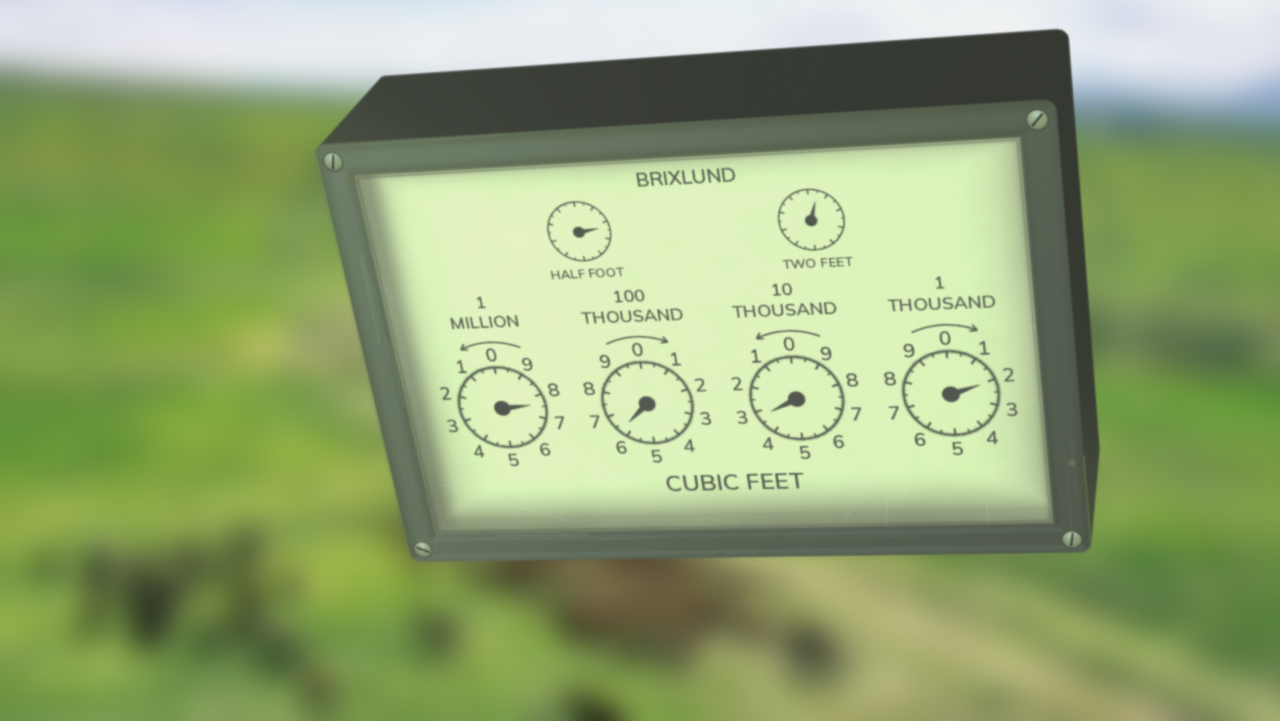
763200 ft³
